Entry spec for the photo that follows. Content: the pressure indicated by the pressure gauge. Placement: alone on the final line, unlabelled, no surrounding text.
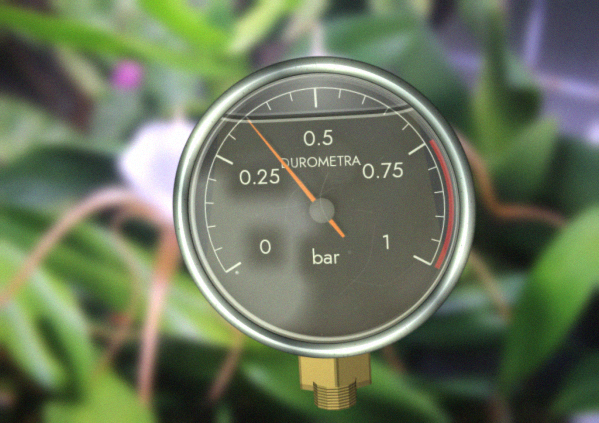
0.35 bar
